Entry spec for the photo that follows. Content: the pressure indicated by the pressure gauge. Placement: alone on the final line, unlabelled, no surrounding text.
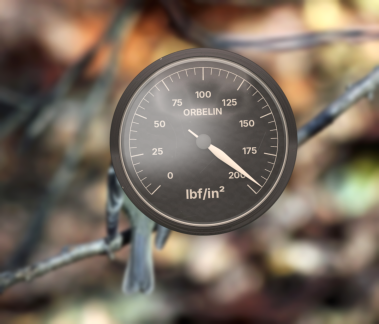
195 psi
